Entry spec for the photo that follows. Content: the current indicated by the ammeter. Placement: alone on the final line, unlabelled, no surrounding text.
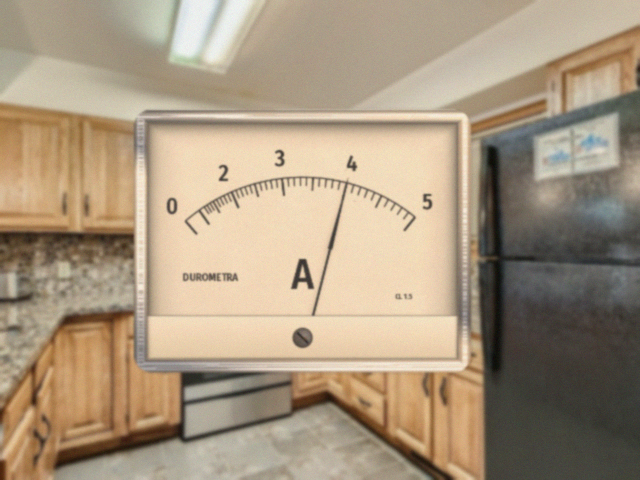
4 A
